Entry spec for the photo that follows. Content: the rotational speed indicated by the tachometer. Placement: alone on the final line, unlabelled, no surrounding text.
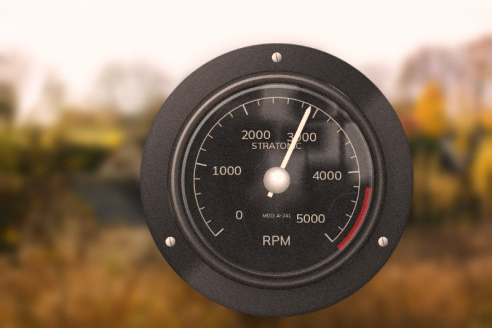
2900 rpm
